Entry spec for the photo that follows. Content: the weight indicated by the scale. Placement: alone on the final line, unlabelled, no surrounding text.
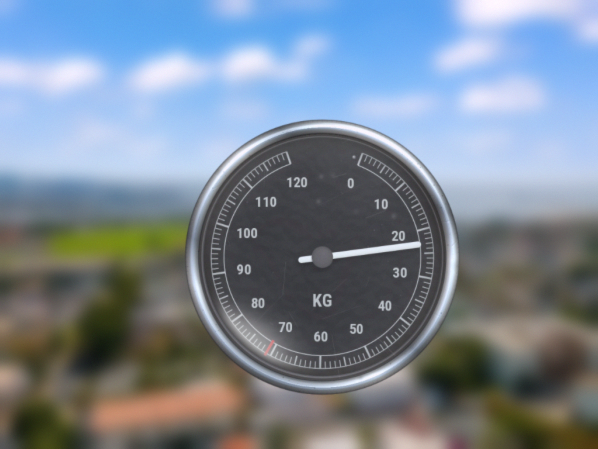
23 kg
